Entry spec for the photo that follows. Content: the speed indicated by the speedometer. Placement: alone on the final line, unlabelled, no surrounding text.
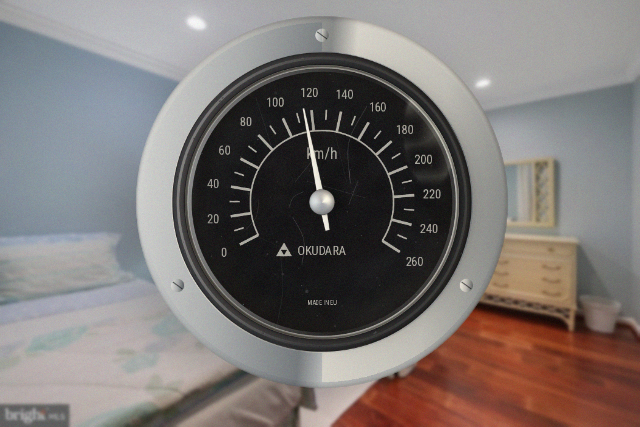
115 km/h
